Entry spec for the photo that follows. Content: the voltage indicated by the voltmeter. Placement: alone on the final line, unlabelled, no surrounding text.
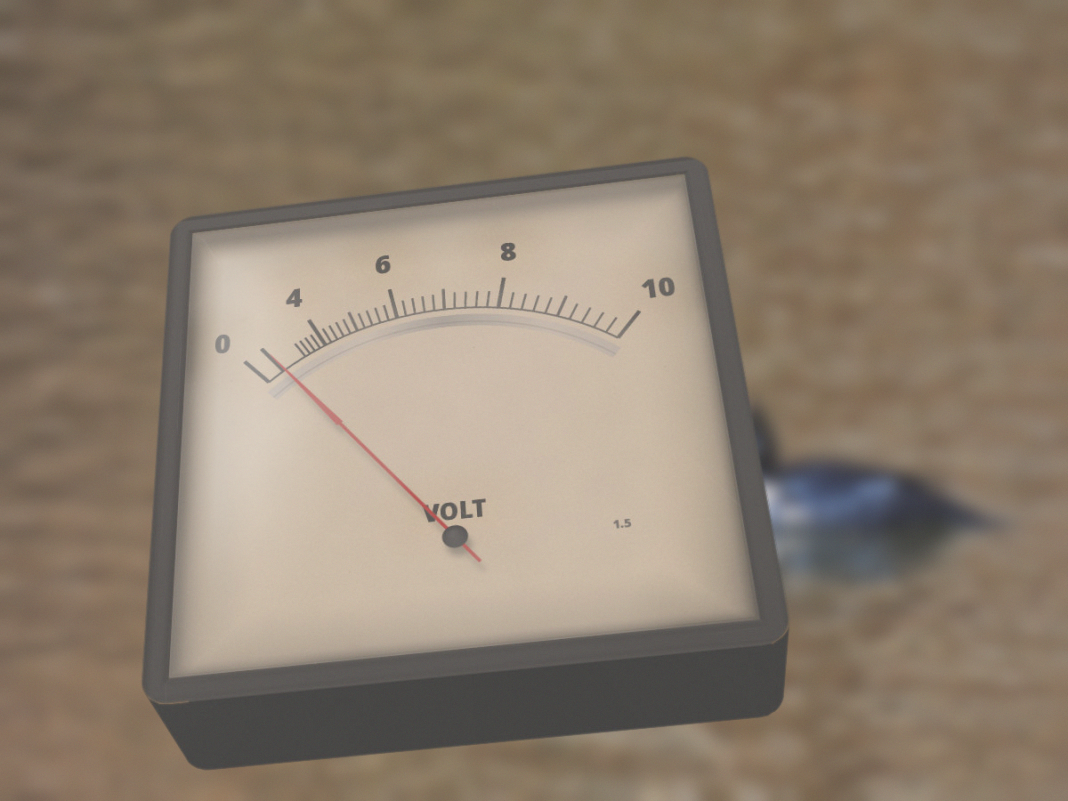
2 V
